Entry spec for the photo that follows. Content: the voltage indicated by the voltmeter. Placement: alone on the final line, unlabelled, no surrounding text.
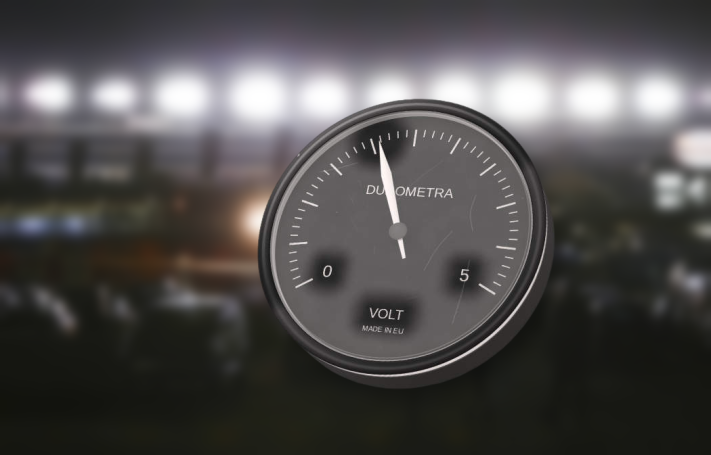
2.1 V
